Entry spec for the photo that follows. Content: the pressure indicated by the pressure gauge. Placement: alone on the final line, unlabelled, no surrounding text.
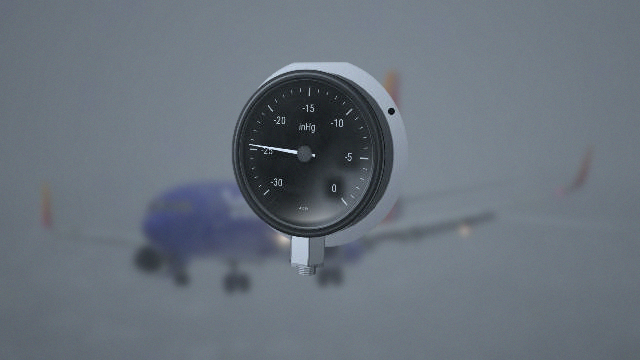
-24.5 inHg
